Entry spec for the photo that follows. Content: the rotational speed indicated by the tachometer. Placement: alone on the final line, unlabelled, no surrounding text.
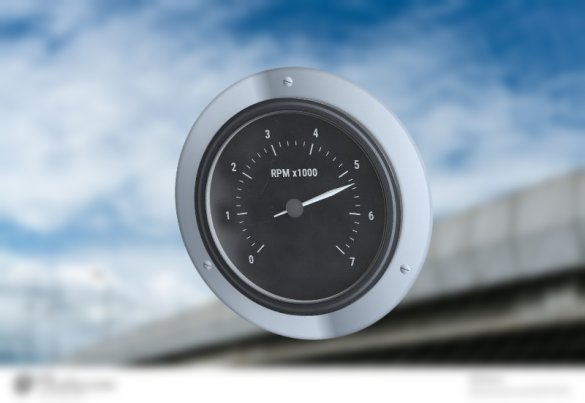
5300 rpm
